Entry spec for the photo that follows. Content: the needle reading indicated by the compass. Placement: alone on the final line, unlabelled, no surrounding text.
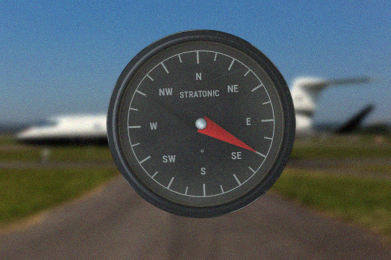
120 °
